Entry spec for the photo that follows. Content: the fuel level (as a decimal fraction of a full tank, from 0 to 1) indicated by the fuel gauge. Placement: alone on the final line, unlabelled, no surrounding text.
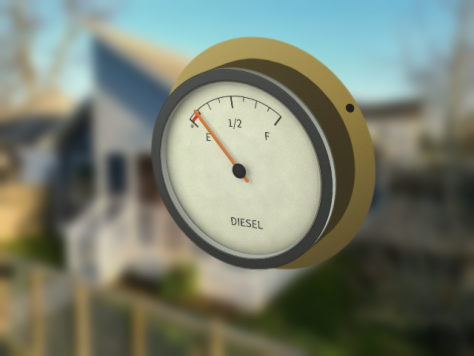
0.125
